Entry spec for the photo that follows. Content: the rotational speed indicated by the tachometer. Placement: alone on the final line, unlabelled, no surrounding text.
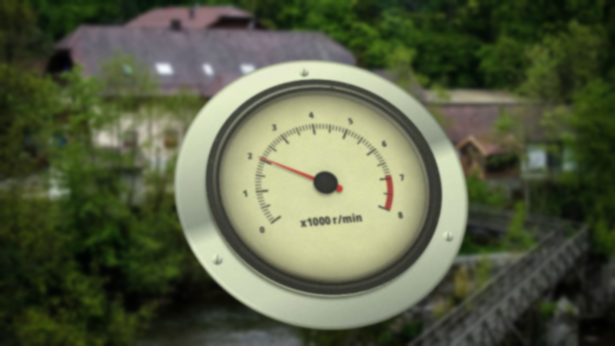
2000 rpm
